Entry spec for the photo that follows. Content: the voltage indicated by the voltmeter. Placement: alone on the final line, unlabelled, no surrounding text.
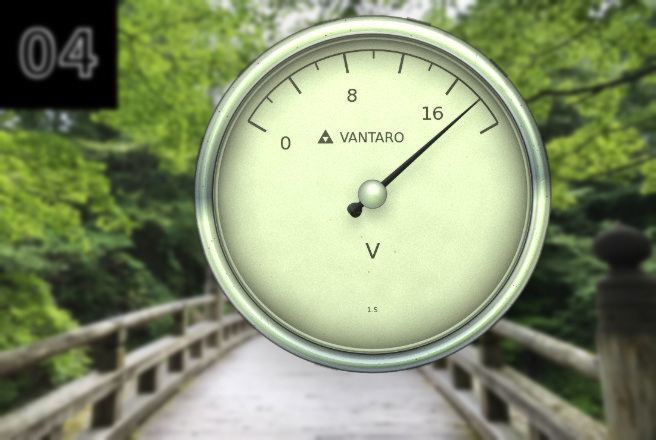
18 V
